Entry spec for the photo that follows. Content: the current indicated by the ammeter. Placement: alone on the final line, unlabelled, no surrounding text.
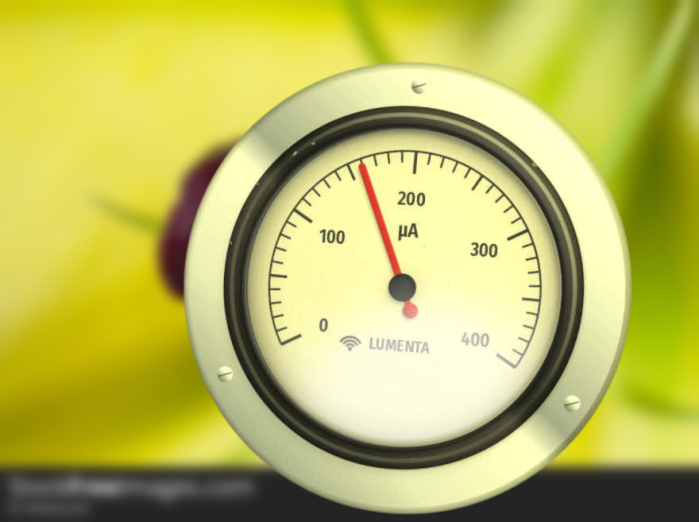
160 µA
